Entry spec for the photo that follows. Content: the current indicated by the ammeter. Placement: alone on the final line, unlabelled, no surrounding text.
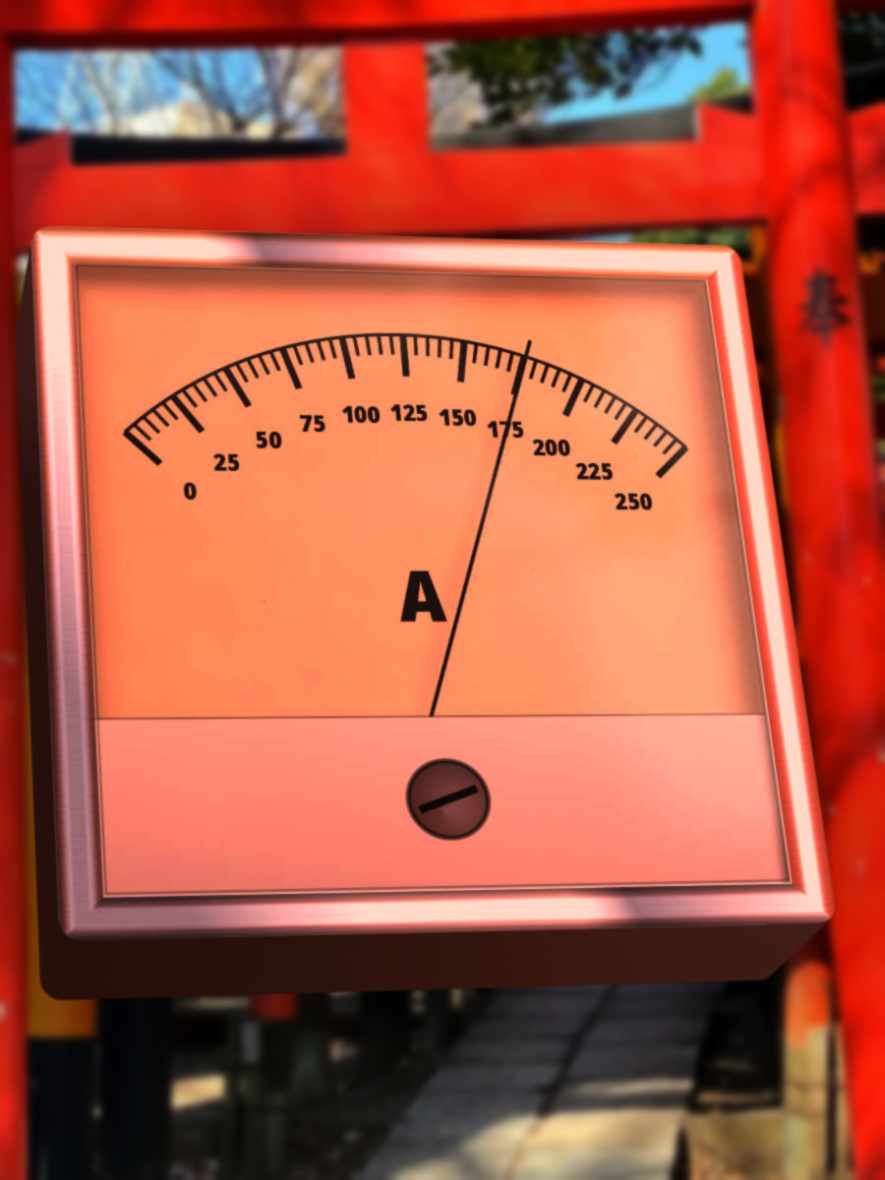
175 A
